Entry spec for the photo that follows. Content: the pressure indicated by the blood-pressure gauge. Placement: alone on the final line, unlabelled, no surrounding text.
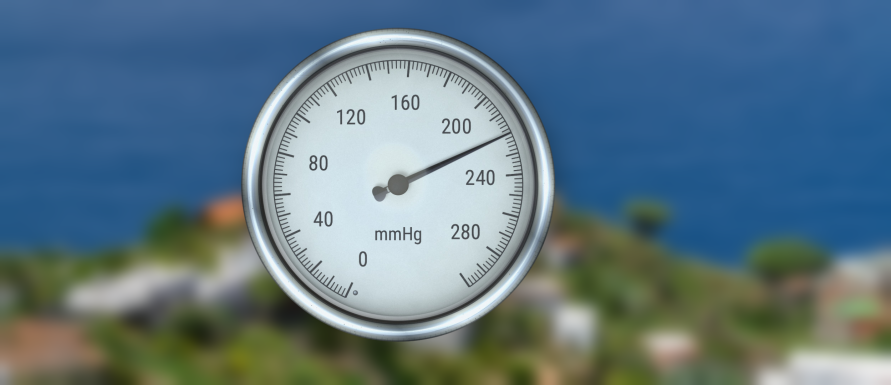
220 mmHg
